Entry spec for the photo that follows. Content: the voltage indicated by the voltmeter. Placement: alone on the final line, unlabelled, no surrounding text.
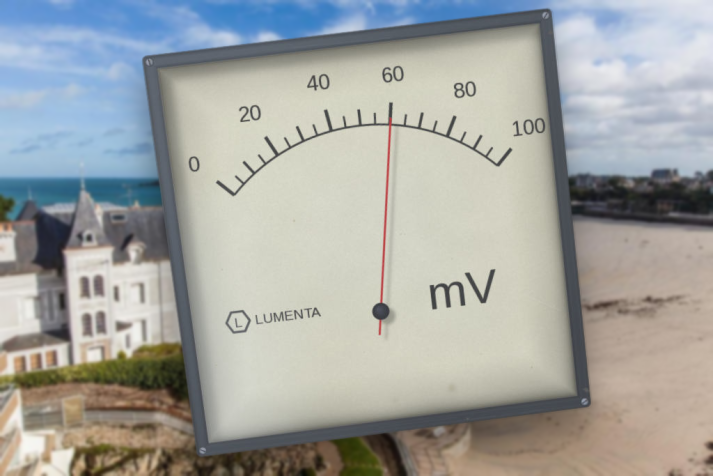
60 mV
